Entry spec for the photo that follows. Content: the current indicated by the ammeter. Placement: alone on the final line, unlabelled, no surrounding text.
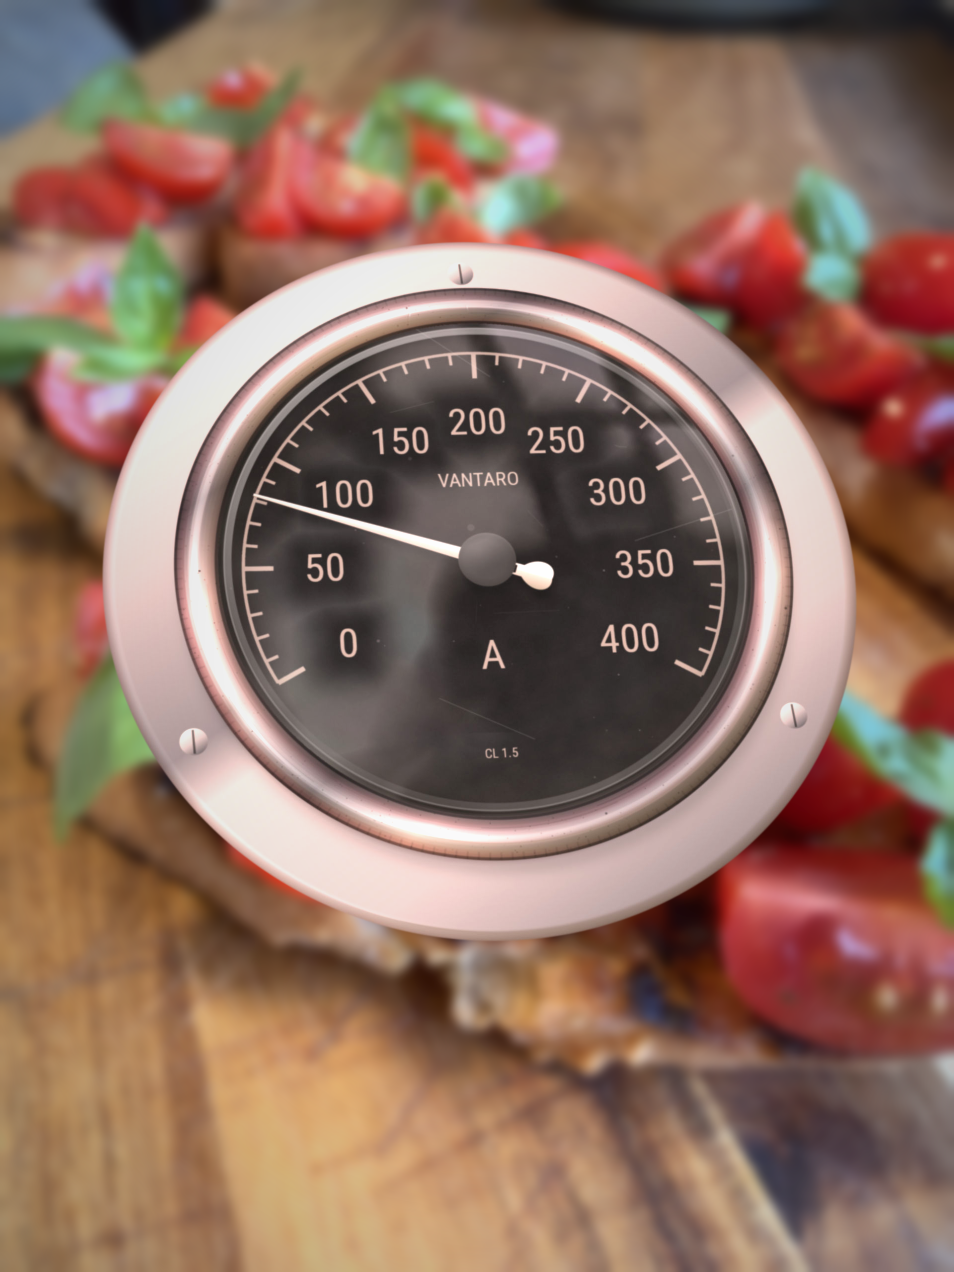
80 A
